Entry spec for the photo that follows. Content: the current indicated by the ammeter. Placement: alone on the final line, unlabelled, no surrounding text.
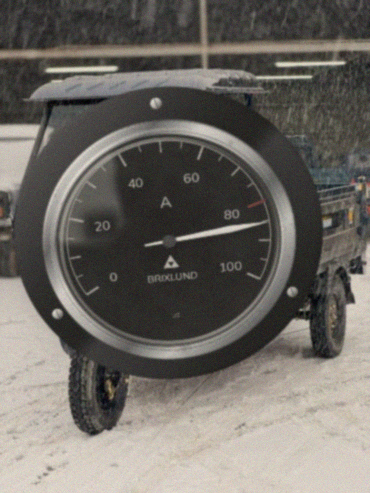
85 A
